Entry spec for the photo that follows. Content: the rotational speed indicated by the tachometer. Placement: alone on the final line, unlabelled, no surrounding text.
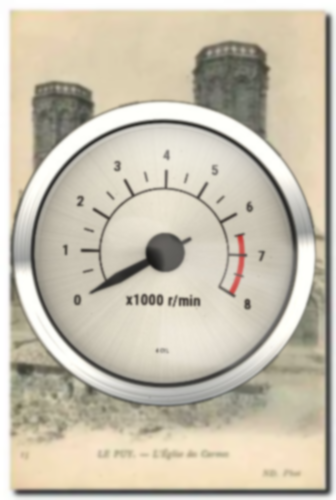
0 rpm
